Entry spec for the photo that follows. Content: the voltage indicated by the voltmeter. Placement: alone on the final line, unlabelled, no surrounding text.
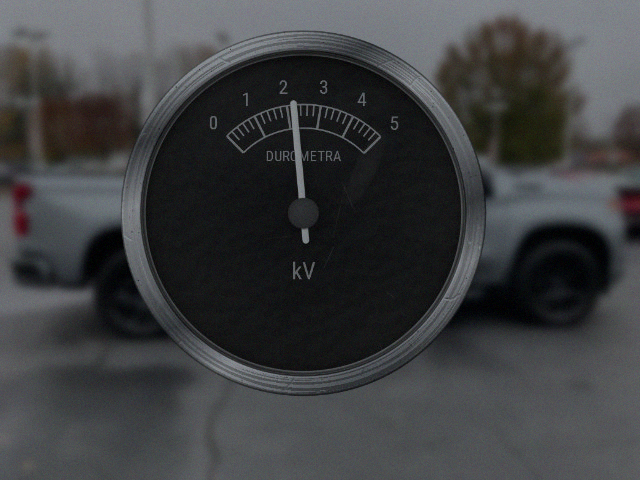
2.2 kV
